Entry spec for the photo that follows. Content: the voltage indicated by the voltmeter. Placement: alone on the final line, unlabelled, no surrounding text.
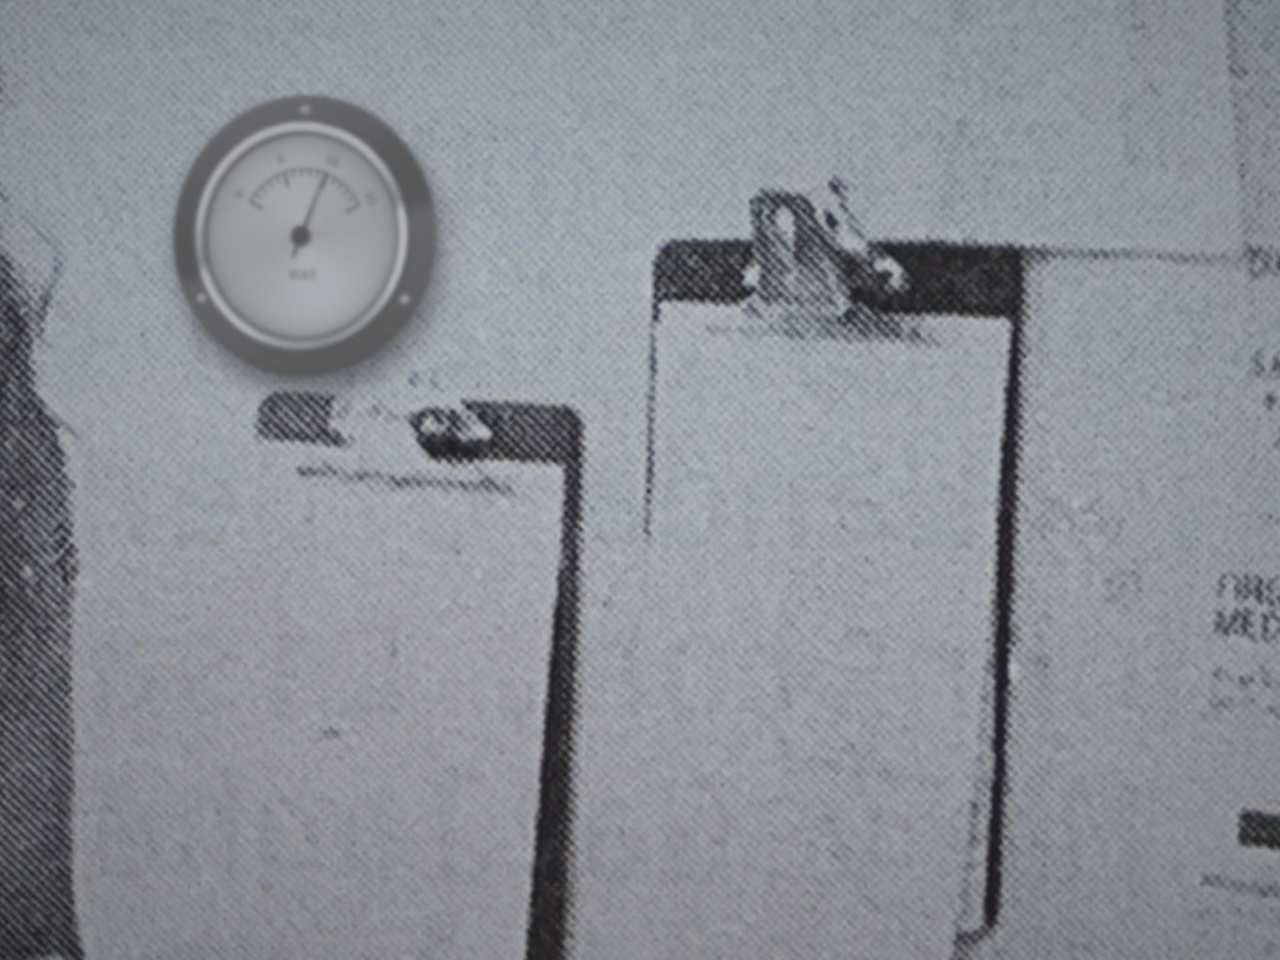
10 V
